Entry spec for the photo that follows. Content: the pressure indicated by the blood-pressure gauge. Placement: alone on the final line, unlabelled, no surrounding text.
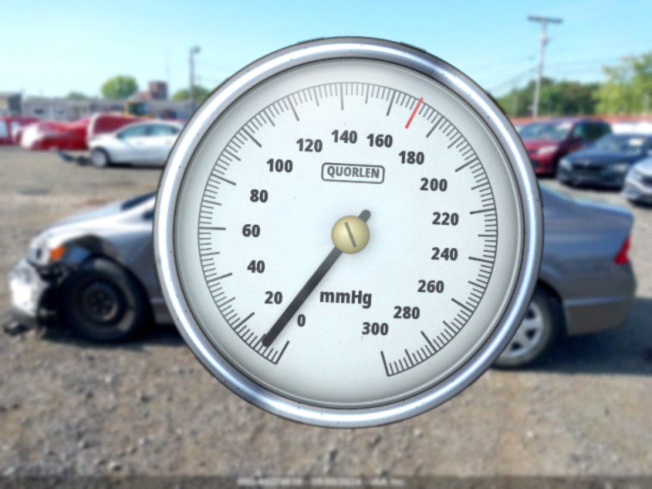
8 mmHg
